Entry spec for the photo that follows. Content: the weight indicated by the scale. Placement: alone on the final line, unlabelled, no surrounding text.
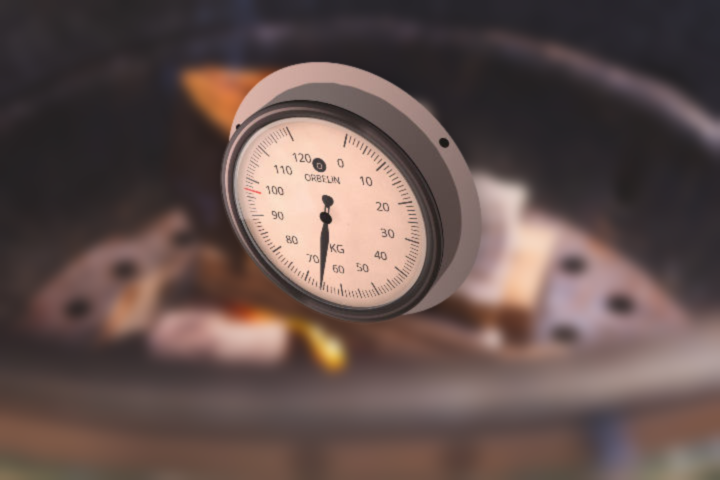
65 kg
